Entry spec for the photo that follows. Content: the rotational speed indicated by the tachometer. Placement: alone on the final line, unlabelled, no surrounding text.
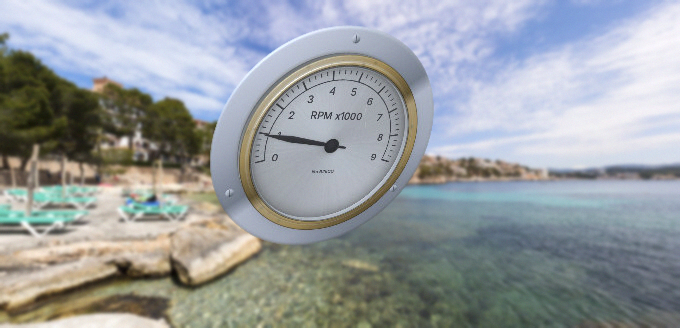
1000 rpm
